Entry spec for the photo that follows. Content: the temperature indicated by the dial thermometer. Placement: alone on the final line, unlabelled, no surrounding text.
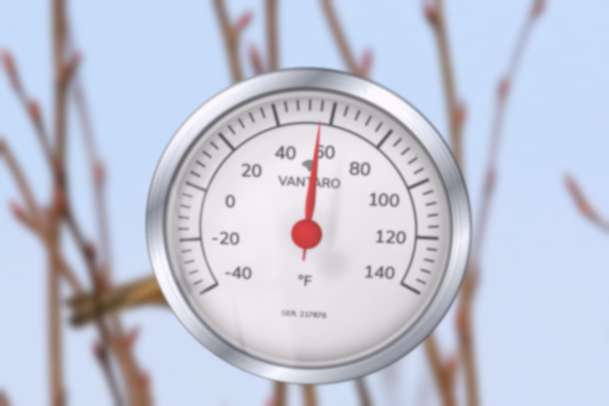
56 °F
